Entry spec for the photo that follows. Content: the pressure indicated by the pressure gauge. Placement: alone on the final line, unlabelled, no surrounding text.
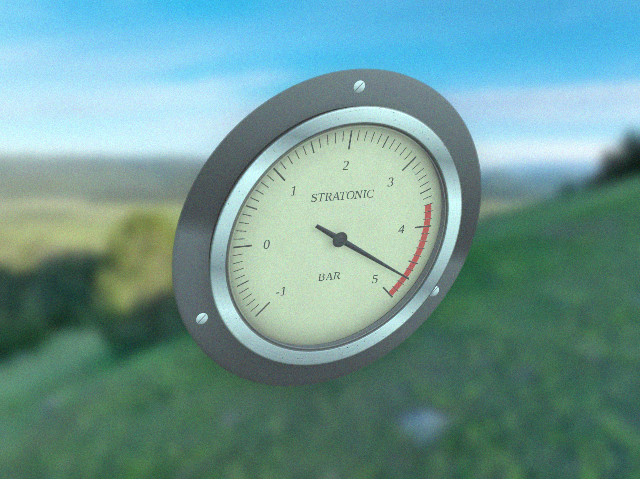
4.7 bar
